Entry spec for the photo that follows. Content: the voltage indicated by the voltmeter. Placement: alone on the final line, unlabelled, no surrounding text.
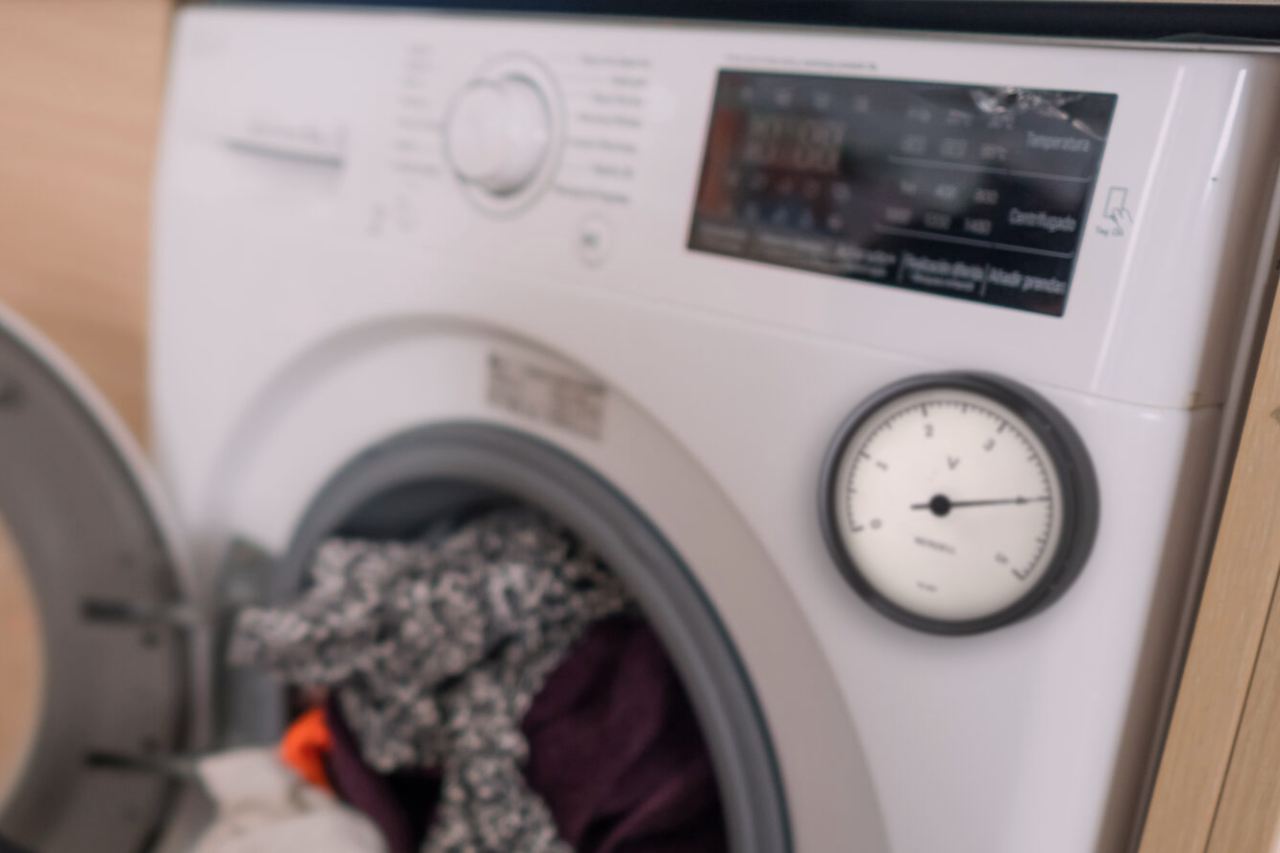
4 V
